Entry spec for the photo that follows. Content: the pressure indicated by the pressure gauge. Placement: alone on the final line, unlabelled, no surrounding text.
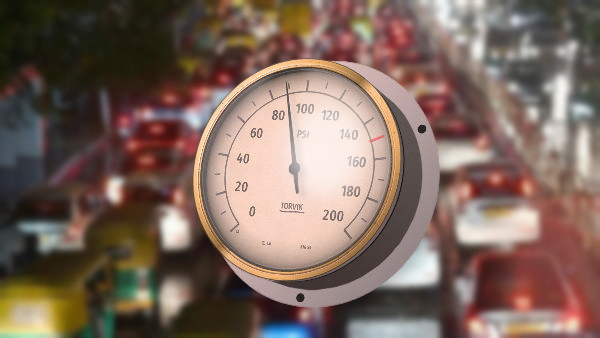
90 psi
